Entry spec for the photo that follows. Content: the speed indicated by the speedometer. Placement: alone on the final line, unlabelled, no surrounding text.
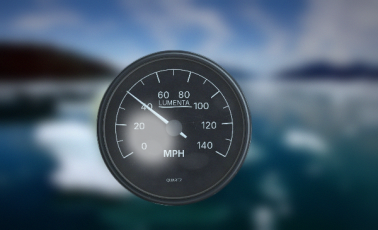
40 mph
